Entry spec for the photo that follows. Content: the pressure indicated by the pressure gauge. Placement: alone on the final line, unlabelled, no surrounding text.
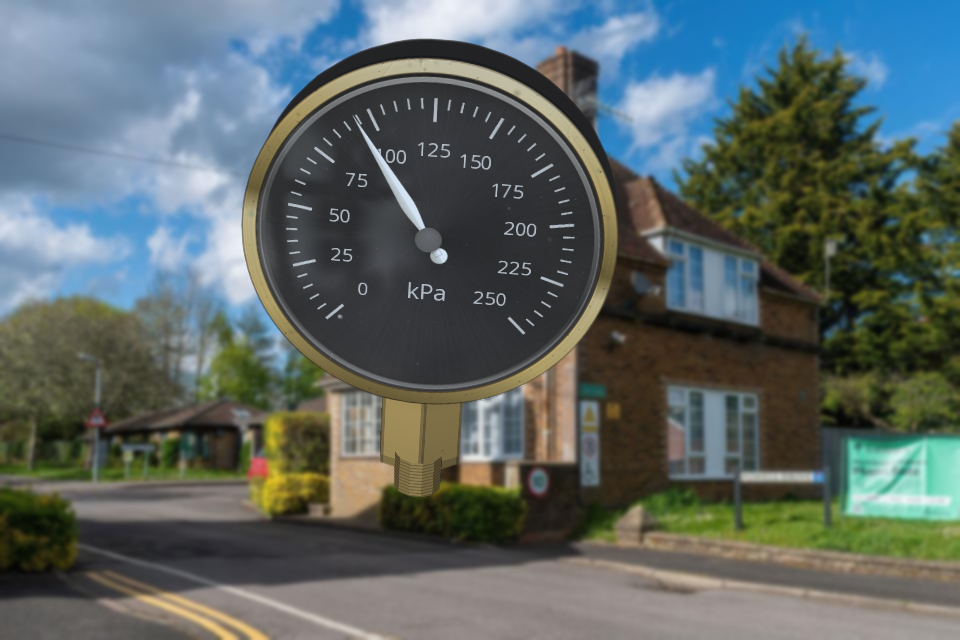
95 kPa
